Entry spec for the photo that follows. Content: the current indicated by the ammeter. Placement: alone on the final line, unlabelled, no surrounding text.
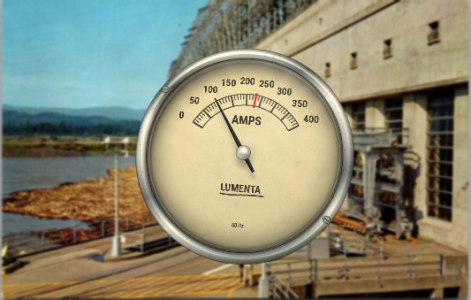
100 A
